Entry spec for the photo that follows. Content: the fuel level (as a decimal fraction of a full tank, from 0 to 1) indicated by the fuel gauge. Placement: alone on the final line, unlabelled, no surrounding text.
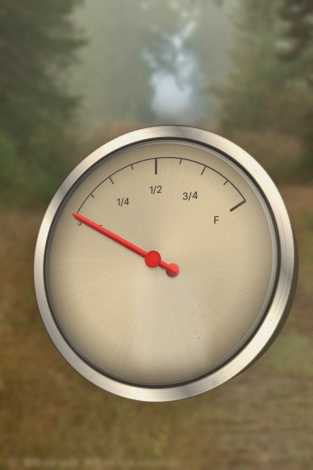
0
